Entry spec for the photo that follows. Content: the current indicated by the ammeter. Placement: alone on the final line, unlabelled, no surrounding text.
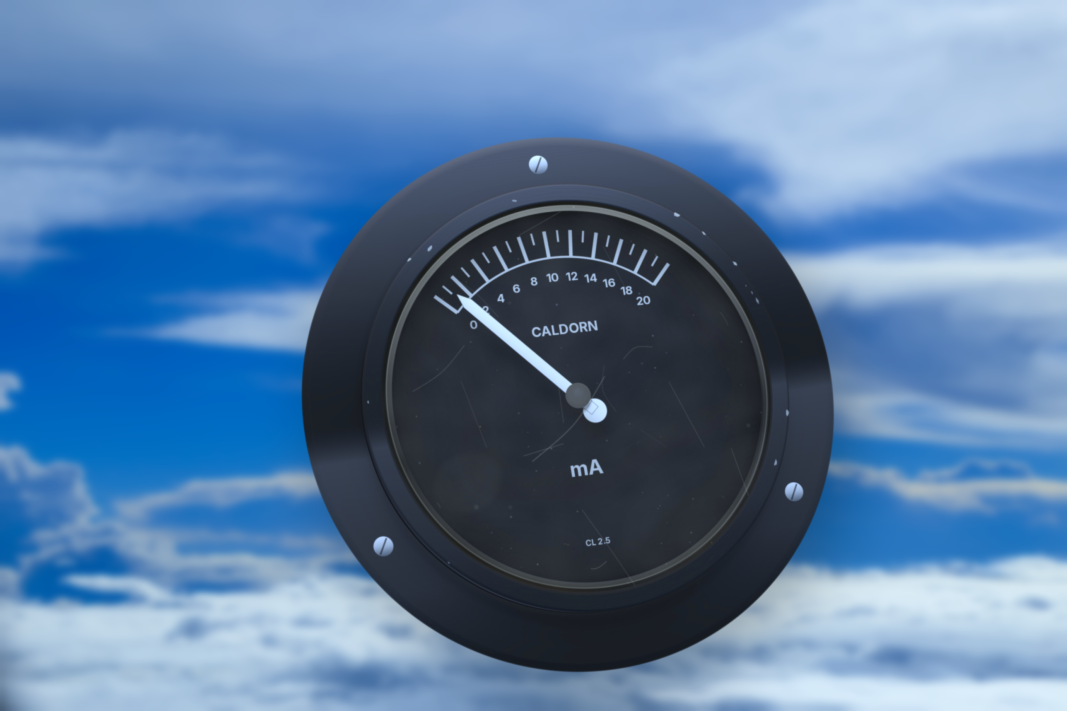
1 mA
